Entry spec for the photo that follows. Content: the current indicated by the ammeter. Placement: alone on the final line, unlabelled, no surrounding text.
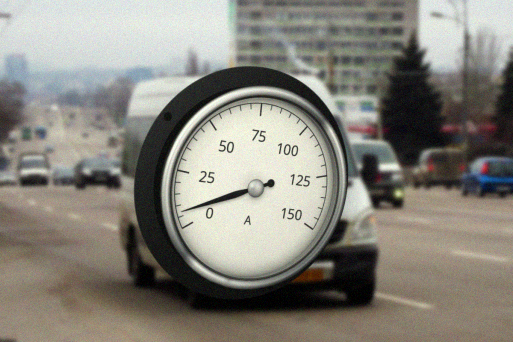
7.5 A
